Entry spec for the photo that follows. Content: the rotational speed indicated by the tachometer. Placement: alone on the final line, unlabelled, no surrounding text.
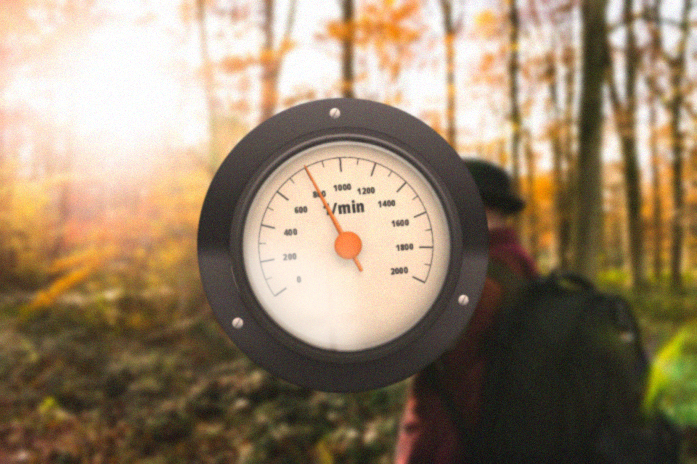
800 rpm
